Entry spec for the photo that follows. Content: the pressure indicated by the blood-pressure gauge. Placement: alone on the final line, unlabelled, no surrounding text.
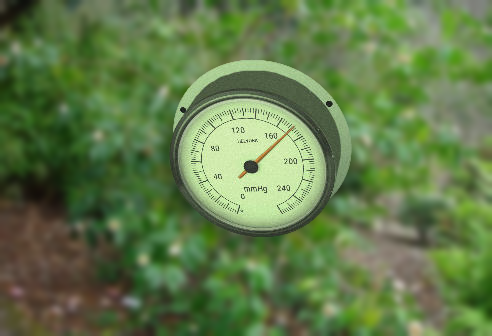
170 mmHg
